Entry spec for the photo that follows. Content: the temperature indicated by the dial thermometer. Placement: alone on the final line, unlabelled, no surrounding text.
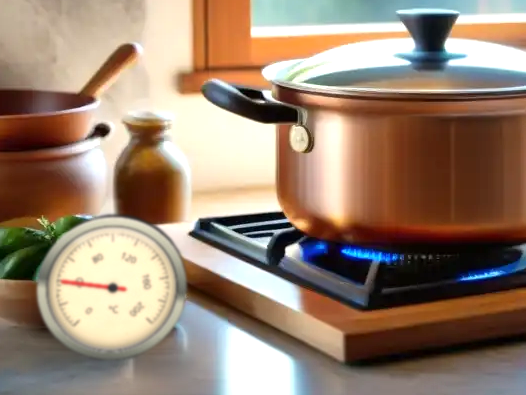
40 °C
